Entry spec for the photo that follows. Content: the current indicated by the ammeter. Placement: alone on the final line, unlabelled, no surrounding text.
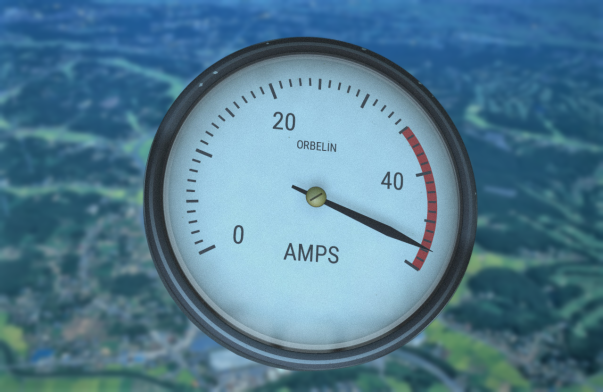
48 A
